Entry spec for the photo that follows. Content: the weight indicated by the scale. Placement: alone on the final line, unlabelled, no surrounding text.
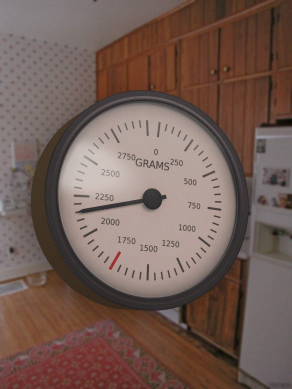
2150 g
